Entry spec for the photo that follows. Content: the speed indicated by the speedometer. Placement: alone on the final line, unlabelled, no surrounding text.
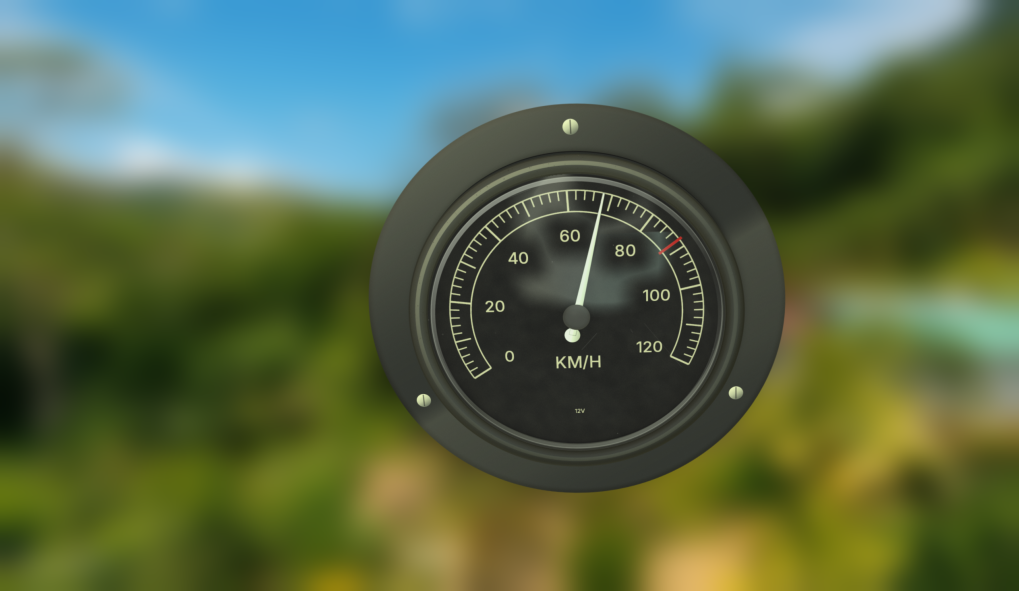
68 km/h
